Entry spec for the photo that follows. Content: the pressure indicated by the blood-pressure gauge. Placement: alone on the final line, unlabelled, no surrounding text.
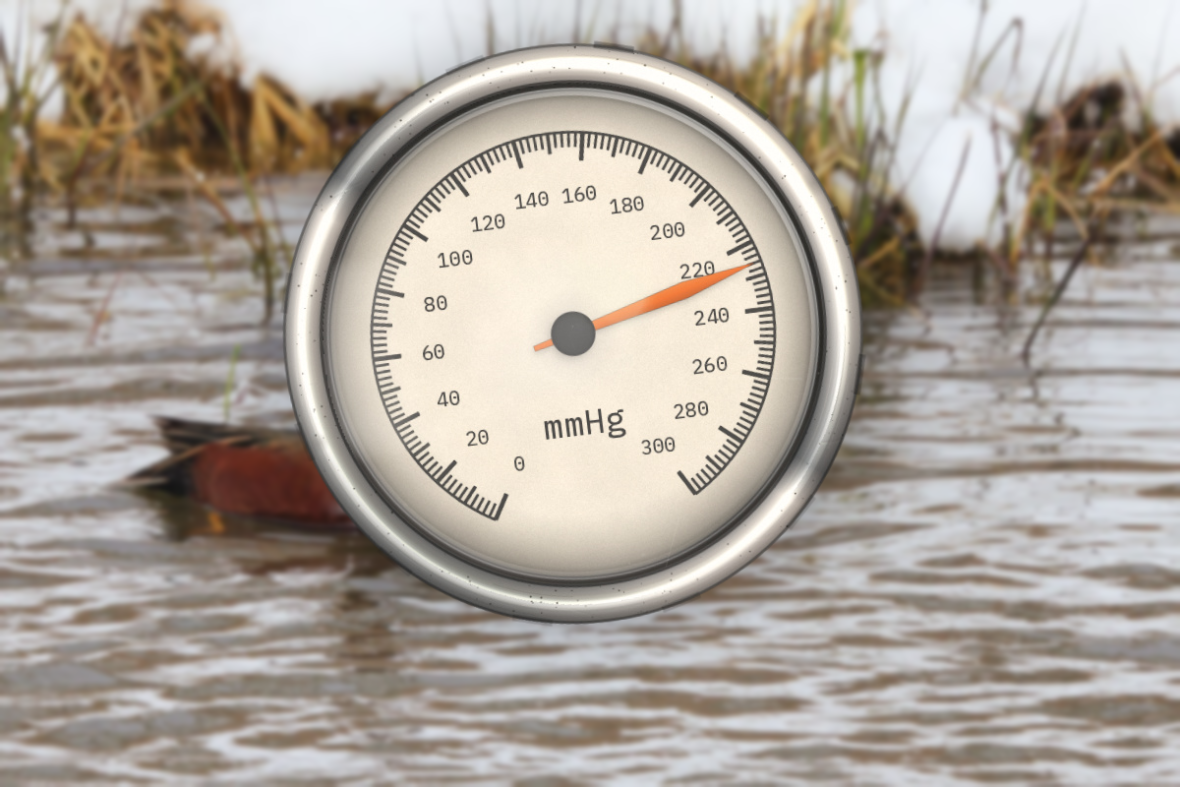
226 mmHg
